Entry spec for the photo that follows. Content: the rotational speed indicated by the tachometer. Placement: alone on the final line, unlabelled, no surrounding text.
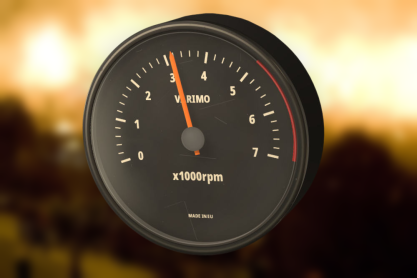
3200 rpm
